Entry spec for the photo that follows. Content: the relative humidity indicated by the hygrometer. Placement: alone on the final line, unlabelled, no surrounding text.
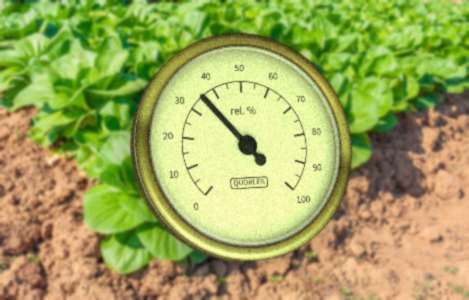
35 %
